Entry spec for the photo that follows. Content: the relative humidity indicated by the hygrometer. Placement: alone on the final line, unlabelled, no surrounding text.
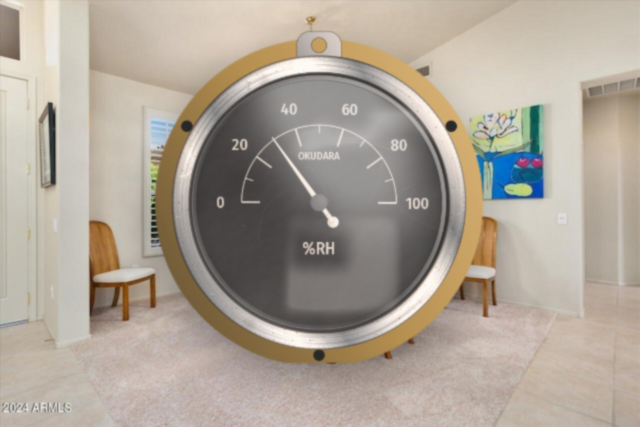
30 %
